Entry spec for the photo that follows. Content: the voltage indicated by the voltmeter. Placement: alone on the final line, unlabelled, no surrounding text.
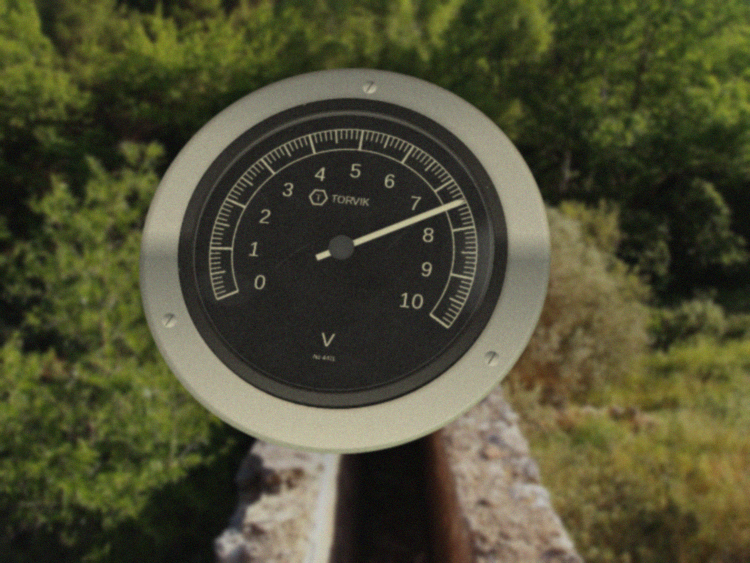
7.5 V
